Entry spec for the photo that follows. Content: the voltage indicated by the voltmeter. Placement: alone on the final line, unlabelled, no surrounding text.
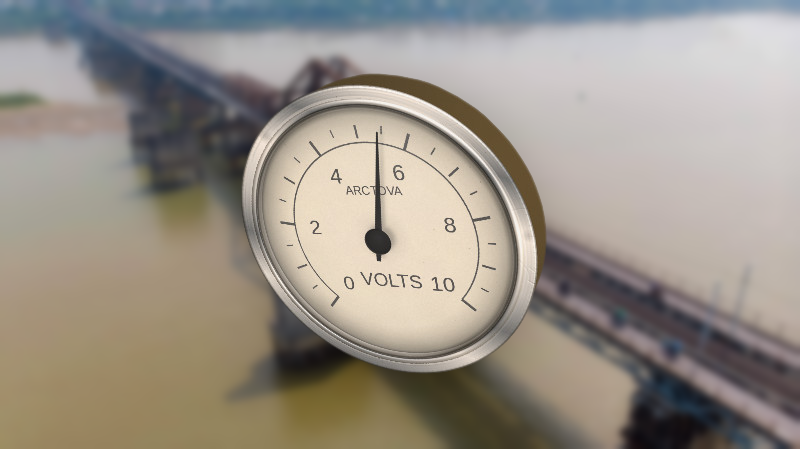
5.5 V
